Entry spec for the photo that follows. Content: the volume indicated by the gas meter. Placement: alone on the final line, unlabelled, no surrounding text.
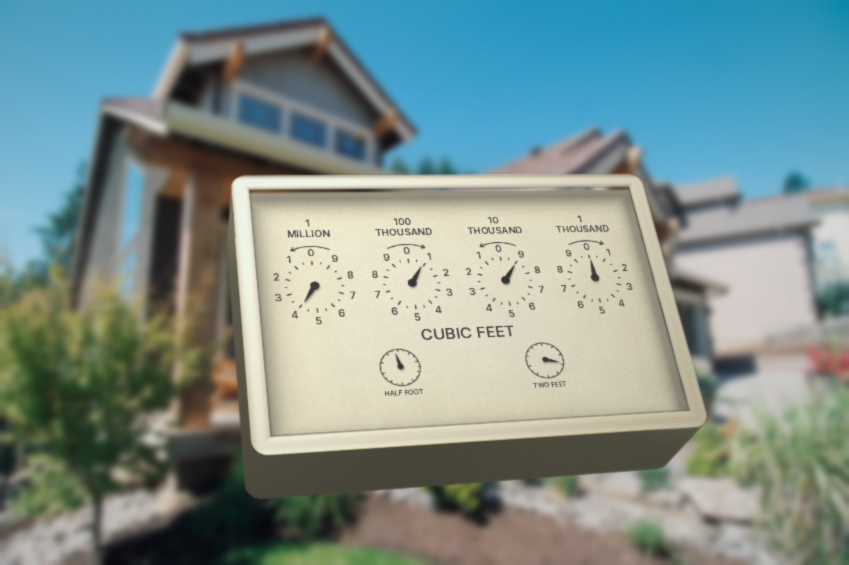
409000 ft³
